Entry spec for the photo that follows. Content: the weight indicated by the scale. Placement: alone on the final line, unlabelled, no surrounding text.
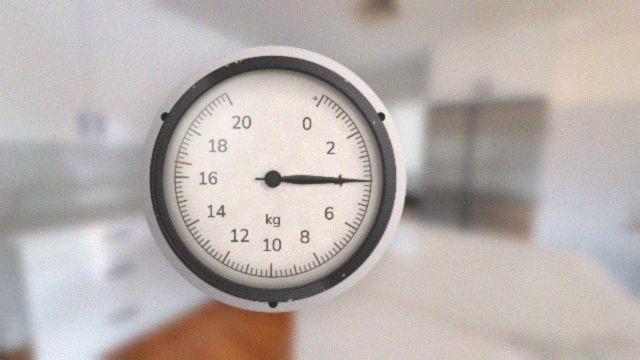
4 kg
